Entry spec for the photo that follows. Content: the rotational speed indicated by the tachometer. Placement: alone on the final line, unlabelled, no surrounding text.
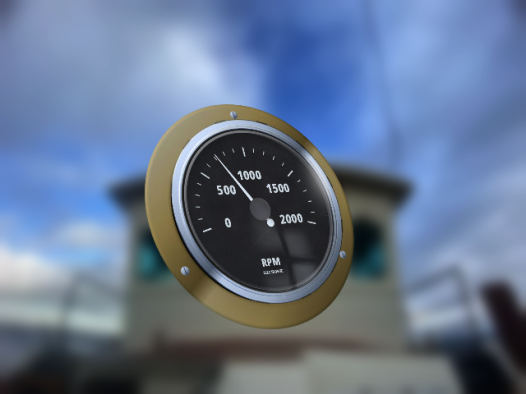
700 rpm
